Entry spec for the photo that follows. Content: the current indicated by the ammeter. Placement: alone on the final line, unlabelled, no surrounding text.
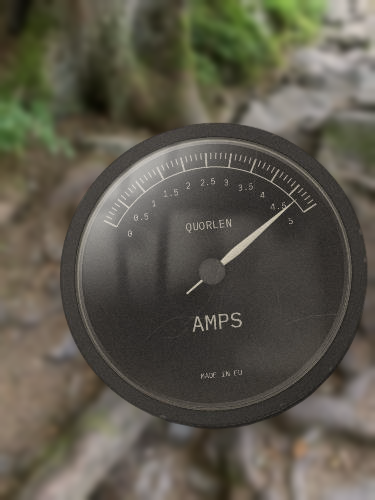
4.7 A
